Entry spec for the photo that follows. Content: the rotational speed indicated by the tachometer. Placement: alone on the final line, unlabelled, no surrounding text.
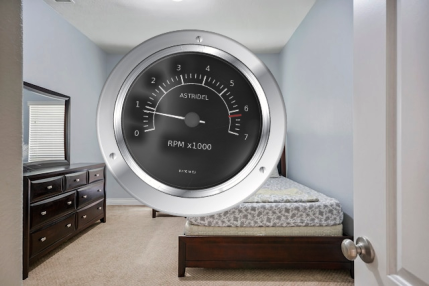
800 rpm
